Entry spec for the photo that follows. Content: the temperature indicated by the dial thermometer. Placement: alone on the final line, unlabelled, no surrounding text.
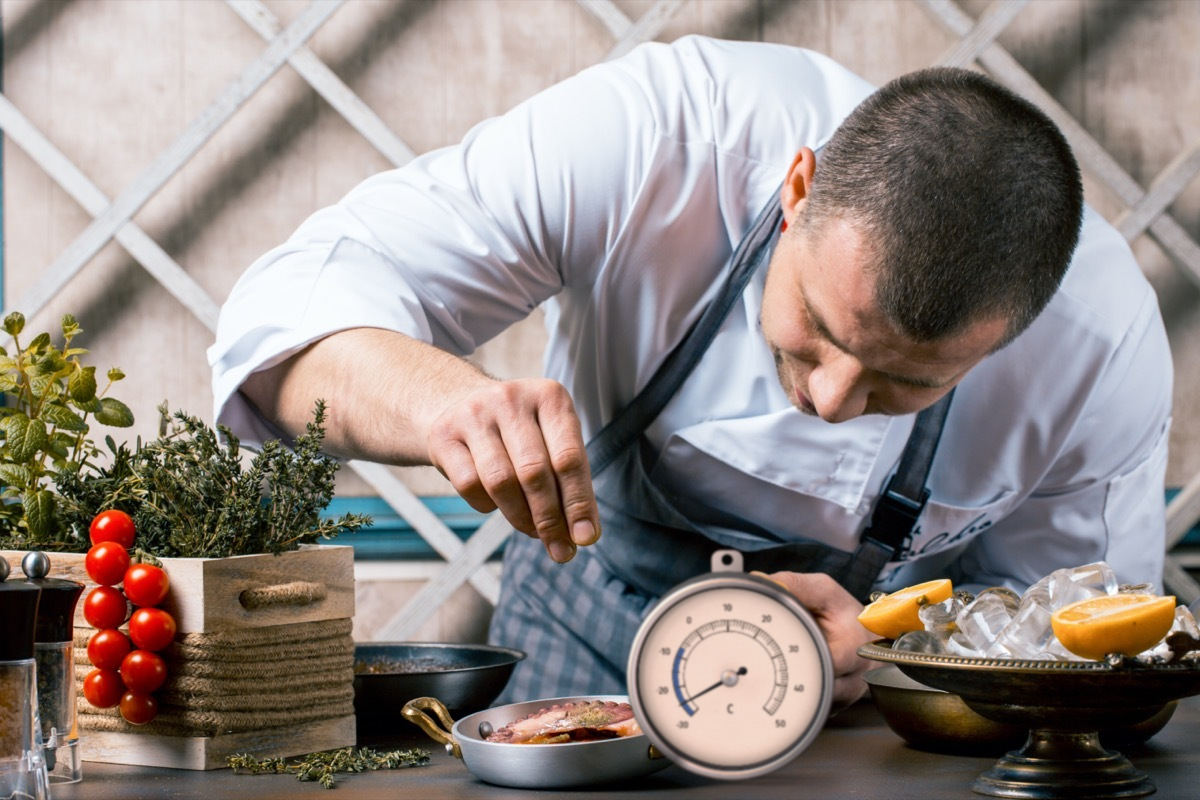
-25 °C
